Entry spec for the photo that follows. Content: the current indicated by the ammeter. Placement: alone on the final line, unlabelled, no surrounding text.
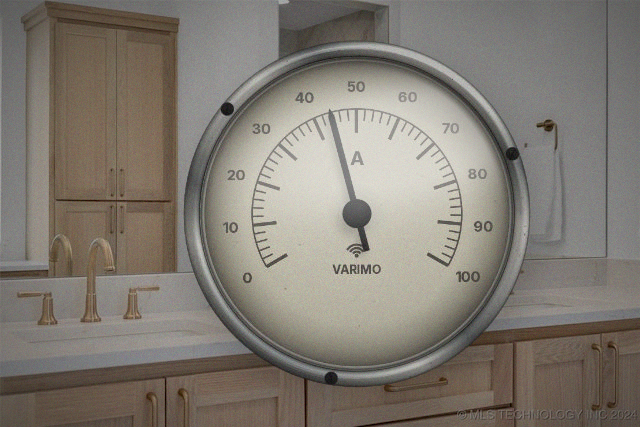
44 A
